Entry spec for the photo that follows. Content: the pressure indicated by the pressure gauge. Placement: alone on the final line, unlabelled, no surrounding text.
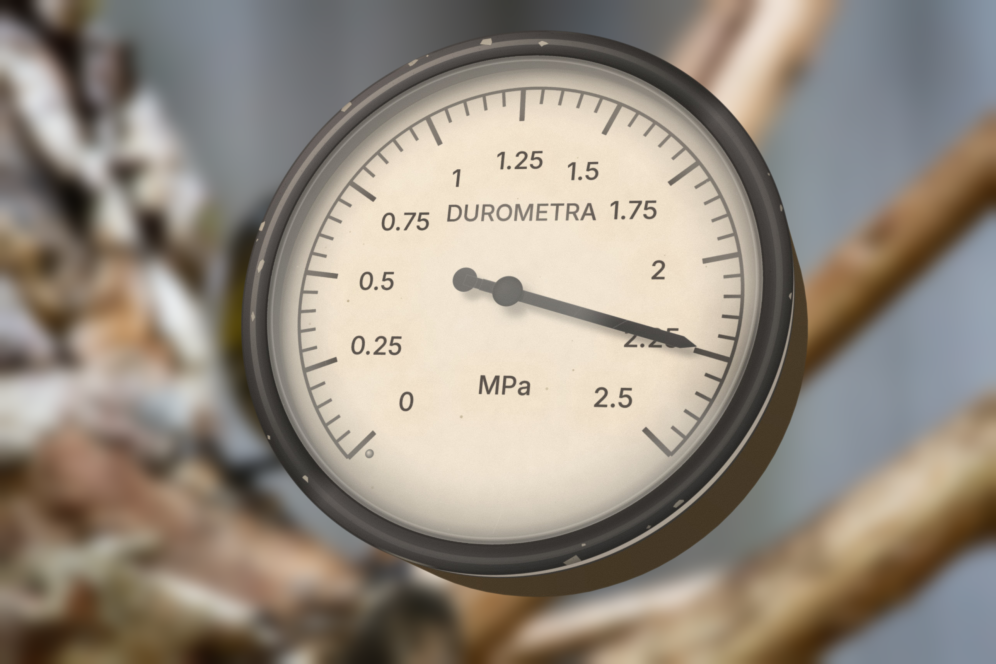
2.25 MPa
